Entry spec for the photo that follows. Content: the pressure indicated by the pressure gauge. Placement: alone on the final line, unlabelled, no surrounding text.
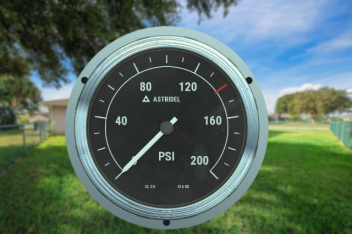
0 psi
